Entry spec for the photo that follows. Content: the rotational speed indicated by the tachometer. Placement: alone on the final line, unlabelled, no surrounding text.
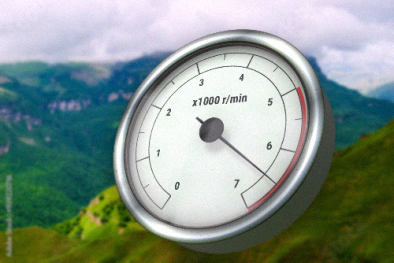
6500 rpm
